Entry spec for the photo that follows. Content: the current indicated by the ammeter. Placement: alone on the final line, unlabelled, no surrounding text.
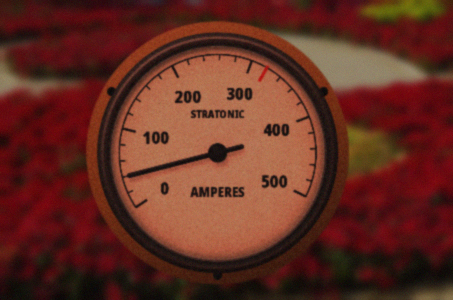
40 A
